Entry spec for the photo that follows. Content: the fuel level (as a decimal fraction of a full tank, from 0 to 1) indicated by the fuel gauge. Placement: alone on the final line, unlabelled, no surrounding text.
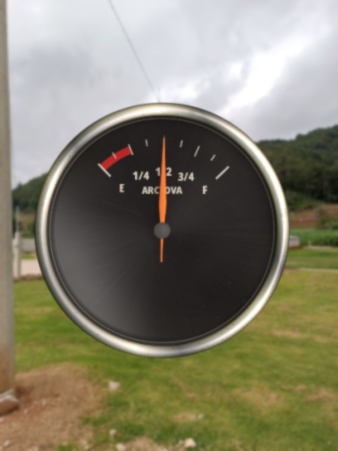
0.5
